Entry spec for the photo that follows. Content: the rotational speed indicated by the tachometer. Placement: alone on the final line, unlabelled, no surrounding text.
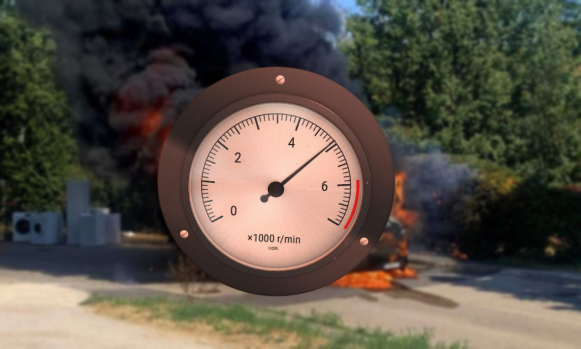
4900 rpm
